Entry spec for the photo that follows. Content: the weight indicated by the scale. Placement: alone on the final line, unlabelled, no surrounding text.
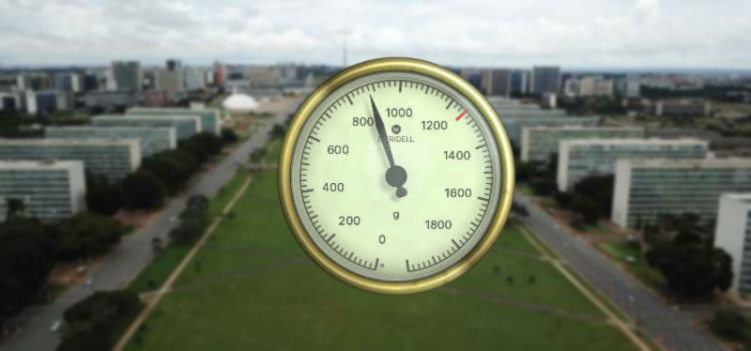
880 g
